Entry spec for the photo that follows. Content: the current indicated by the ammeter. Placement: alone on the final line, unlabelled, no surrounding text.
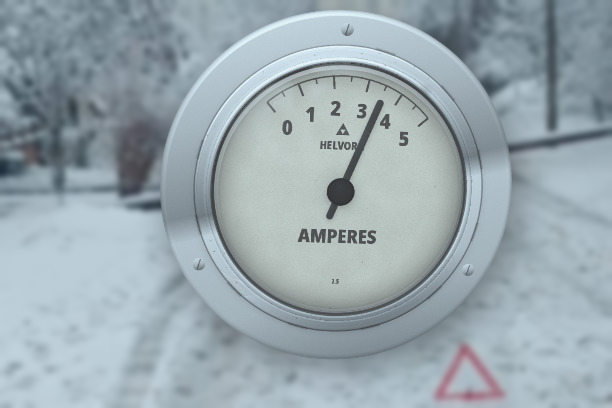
3.5 A
